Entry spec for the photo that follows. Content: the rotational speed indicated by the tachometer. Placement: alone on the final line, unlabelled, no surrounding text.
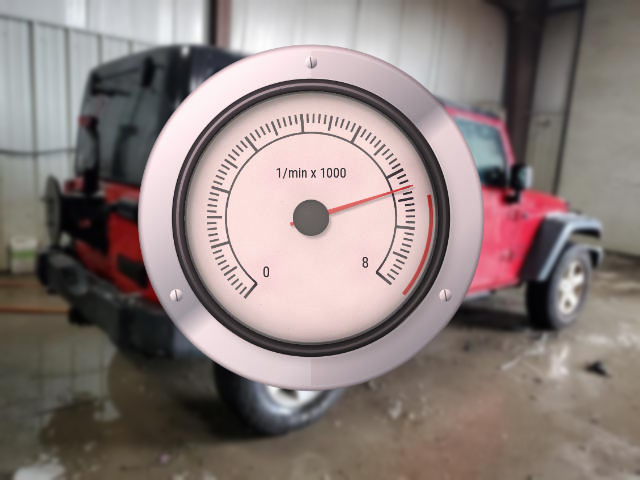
6300 rpm
